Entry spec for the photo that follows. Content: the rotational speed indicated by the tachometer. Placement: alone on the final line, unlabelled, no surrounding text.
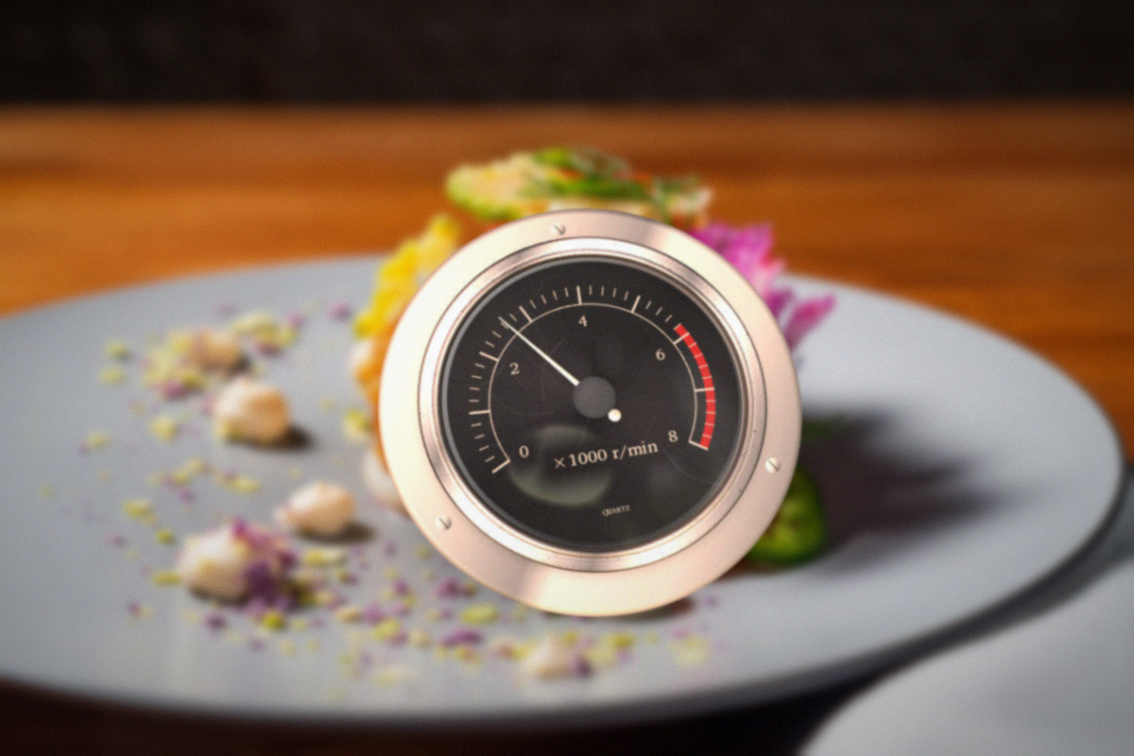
2600 rpm
